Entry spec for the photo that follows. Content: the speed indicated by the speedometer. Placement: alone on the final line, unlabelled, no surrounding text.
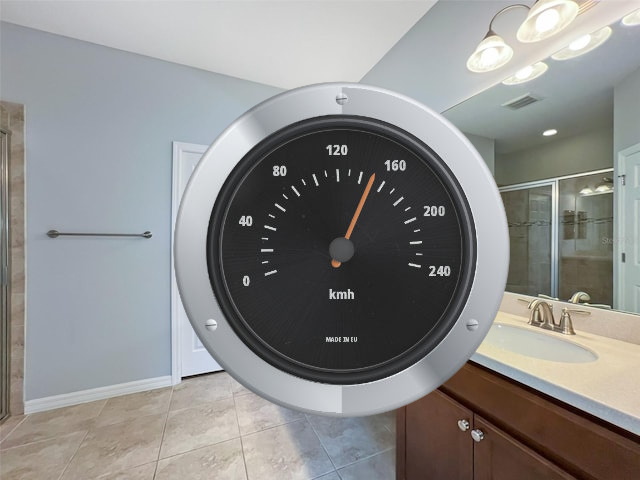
150 km/h
